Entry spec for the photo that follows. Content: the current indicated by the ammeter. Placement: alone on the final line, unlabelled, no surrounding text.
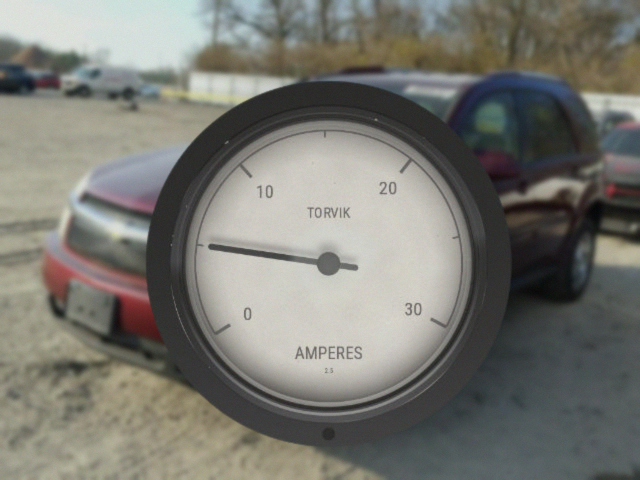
5 A
